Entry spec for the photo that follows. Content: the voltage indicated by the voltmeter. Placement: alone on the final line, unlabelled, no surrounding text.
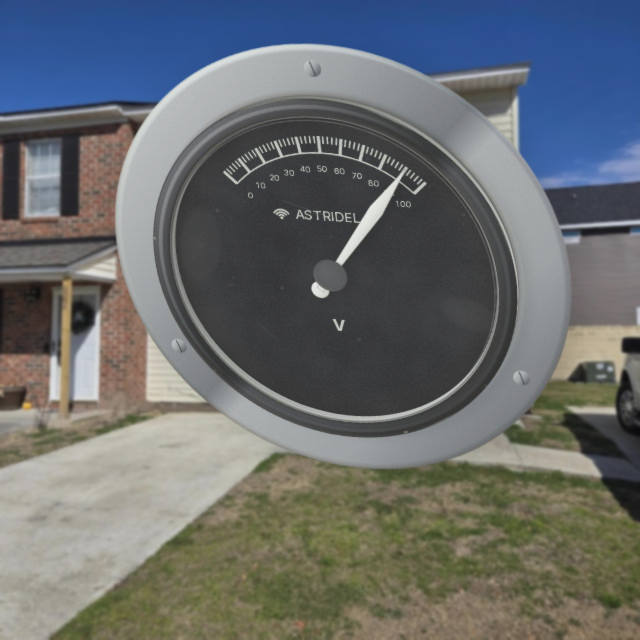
90 V
